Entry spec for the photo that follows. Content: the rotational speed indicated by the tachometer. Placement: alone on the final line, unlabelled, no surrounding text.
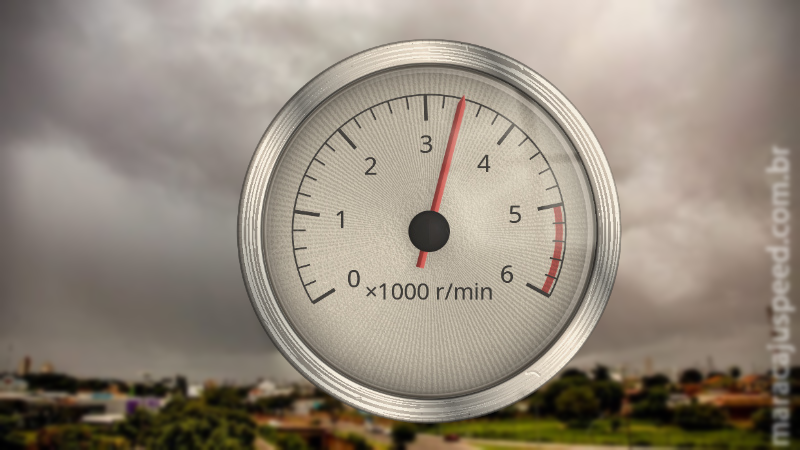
3400 rpm
